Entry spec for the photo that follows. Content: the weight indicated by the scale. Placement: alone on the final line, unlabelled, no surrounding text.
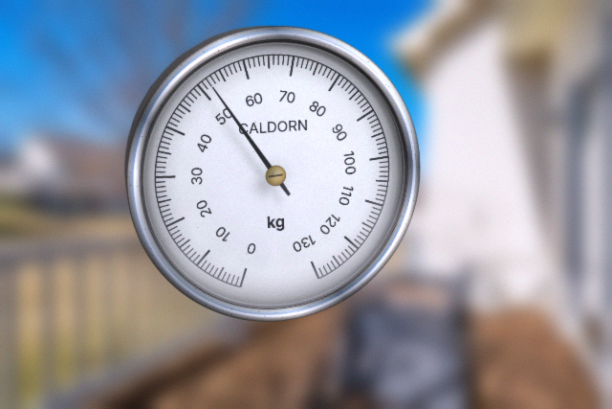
52 kg
